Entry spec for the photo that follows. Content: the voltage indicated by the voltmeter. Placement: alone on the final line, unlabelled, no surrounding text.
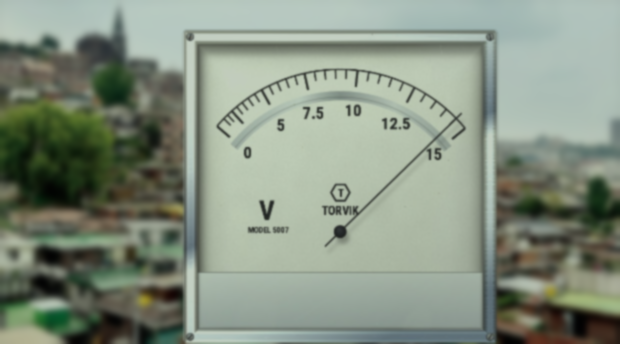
14.5 V
